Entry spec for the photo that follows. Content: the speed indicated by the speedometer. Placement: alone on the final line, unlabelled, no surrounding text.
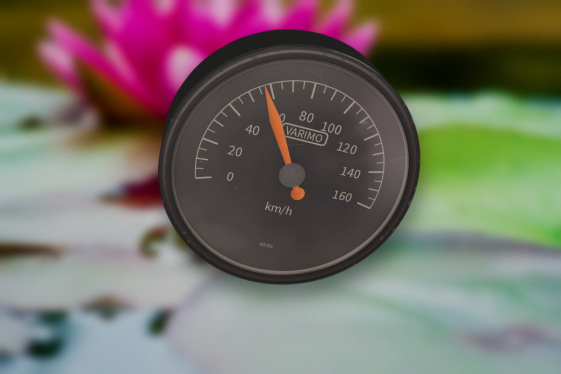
57.5 km/h
